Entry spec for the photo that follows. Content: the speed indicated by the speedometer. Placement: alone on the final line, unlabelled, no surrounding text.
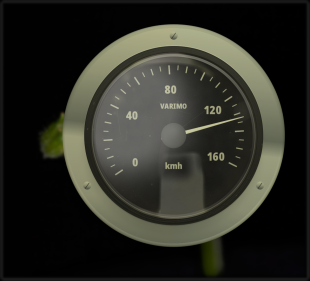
132.5 km/h
